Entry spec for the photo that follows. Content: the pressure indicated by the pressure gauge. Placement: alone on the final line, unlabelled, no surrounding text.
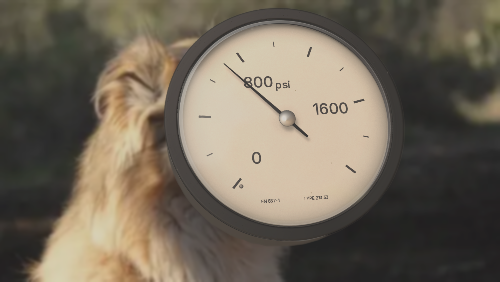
700 psi
